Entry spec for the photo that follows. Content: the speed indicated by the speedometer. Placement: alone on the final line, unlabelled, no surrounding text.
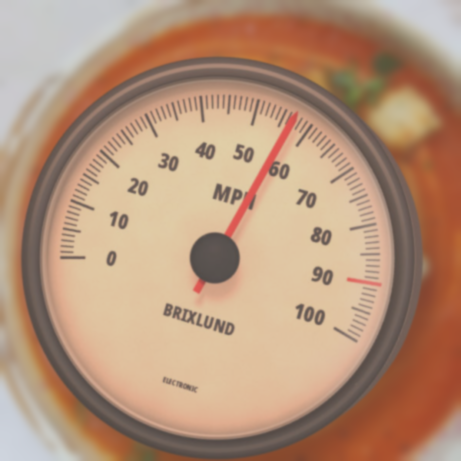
57 mph
